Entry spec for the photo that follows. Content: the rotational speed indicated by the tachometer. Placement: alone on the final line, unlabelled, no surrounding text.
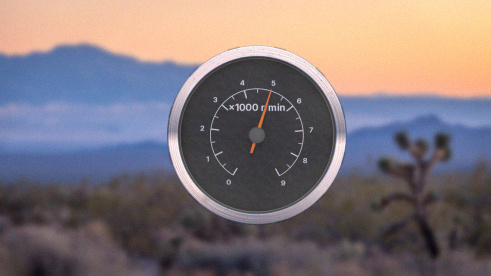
5000 rpm
